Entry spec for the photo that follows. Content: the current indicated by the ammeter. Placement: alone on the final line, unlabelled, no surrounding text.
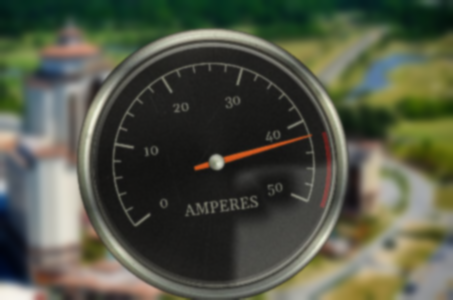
42 A
